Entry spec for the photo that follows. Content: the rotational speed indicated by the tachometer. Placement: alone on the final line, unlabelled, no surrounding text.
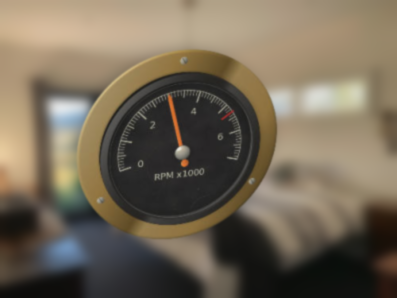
3000 rpm
